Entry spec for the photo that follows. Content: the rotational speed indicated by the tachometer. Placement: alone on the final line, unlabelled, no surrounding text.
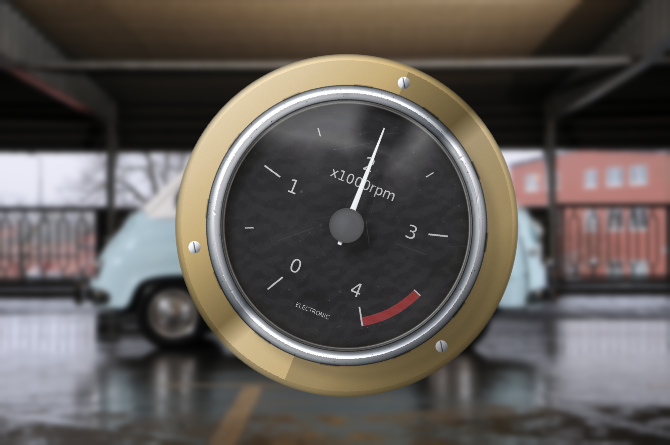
2000 rpm
